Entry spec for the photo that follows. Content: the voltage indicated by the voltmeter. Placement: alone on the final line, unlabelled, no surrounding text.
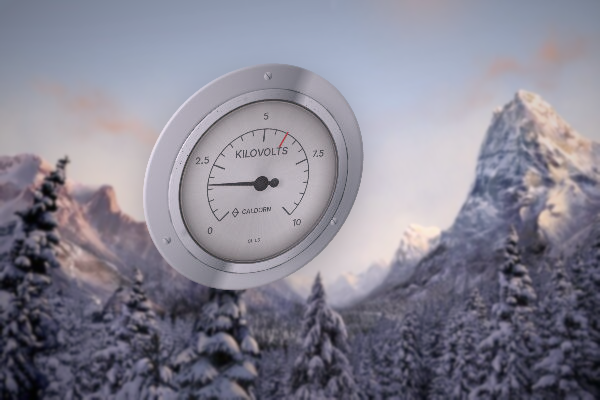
1.75 kV
